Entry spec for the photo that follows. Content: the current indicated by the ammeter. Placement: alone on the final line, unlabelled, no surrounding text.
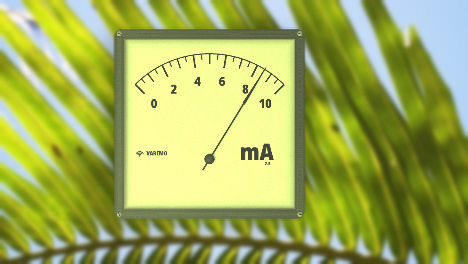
8.5 mA
